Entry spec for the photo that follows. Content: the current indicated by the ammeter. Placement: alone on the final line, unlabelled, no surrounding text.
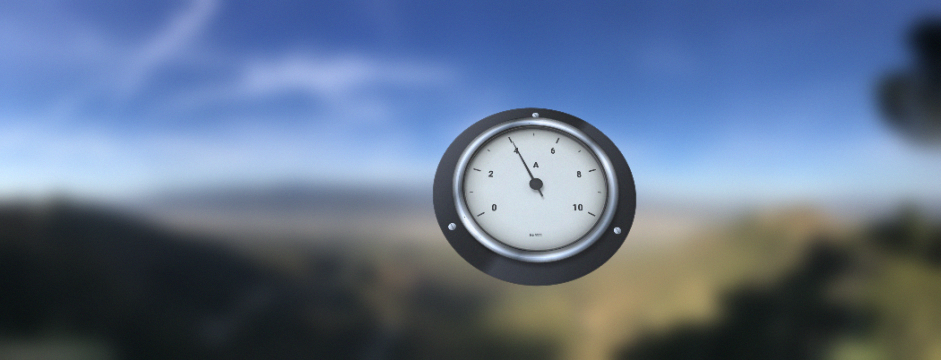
4 A
